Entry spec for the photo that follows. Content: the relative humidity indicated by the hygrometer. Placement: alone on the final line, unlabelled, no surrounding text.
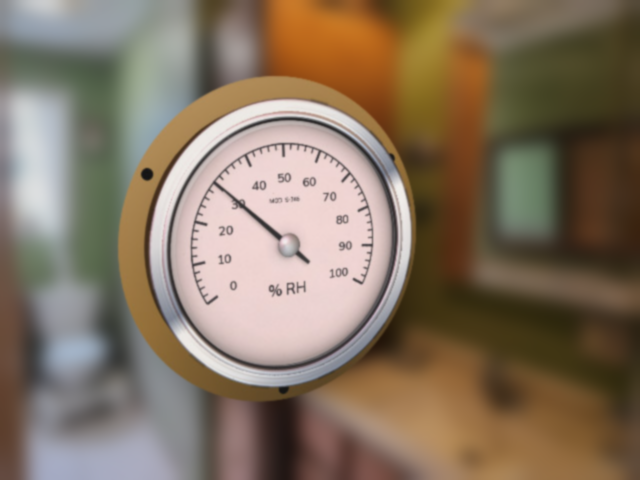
30 %
